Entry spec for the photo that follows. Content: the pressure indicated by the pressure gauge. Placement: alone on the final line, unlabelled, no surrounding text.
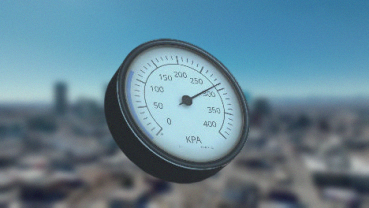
290 kPa
